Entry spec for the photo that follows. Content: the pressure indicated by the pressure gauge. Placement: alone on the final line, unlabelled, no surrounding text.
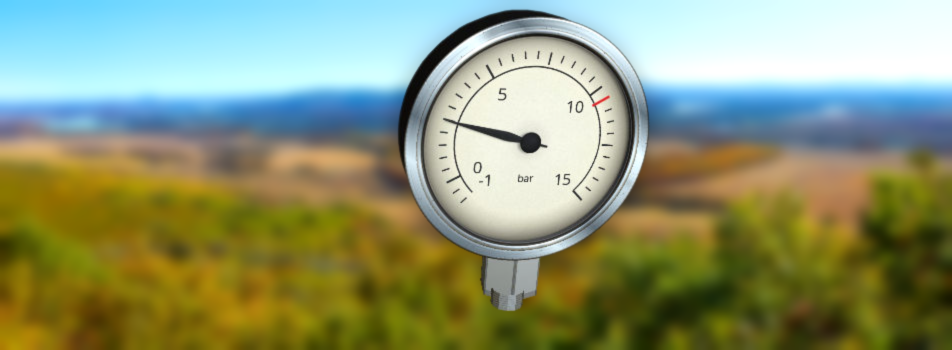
2.5 bar
